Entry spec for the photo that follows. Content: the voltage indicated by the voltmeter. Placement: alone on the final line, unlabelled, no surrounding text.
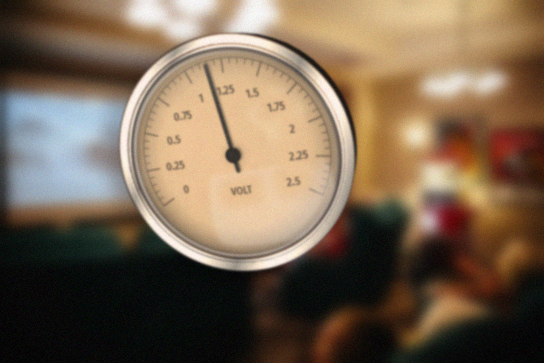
1.15 V
